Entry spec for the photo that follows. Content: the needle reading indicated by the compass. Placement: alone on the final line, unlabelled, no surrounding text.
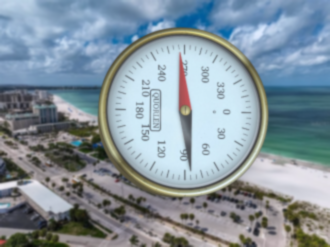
265 °
